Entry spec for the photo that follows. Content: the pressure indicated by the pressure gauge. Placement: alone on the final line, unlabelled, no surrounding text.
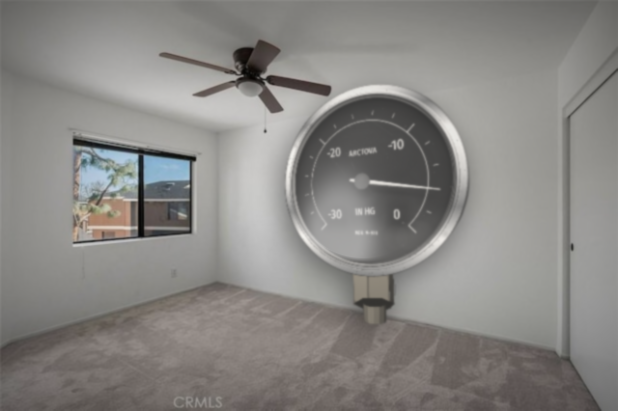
-4 inHg
